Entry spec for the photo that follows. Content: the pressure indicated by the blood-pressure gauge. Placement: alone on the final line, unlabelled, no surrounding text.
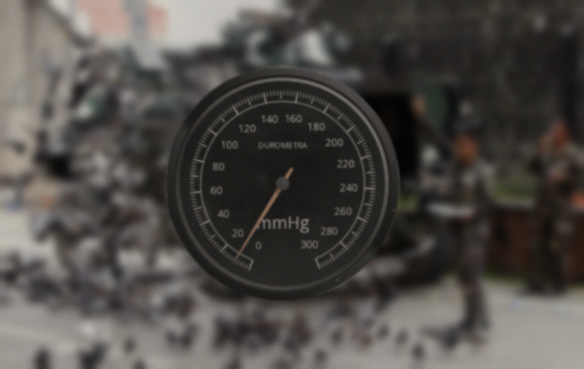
10 mmHg
